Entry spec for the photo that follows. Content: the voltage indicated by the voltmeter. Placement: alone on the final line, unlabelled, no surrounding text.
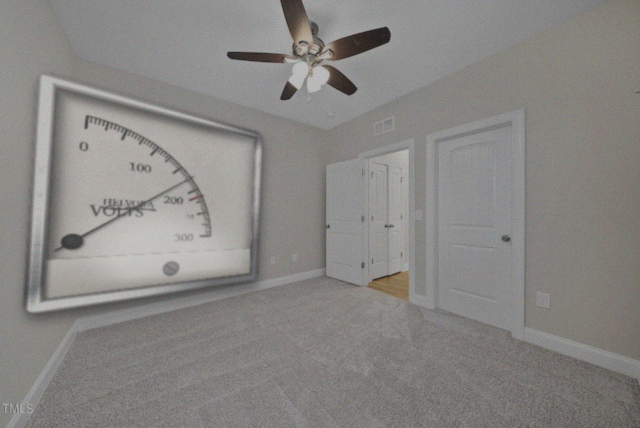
175 V
